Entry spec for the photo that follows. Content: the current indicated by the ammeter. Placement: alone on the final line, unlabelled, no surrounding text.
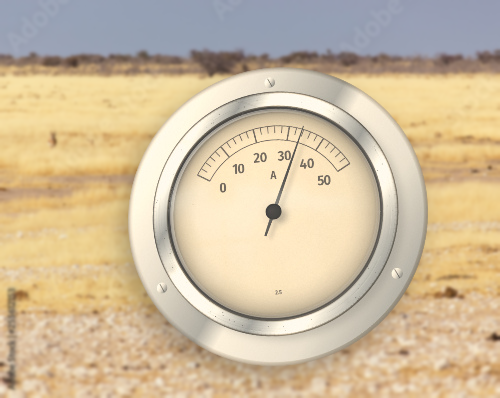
34 A
